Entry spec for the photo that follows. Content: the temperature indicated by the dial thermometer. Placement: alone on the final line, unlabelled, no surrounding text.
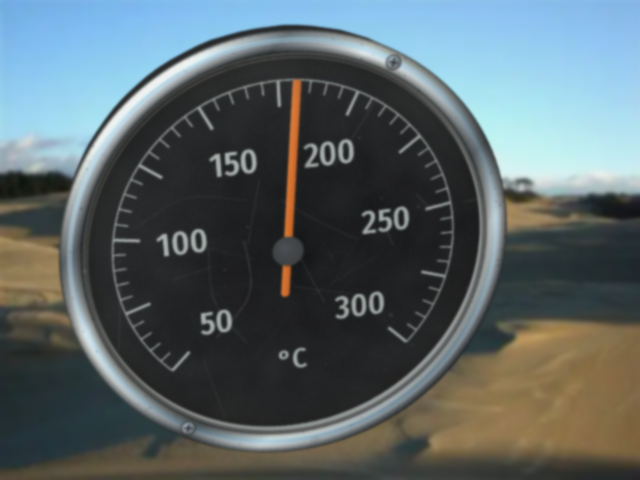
180 °C
